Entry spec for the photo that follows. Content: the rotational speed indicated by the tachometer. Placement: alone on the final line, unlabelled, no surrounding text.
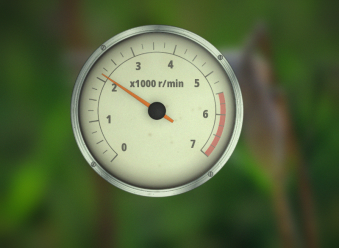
2125 rpm
